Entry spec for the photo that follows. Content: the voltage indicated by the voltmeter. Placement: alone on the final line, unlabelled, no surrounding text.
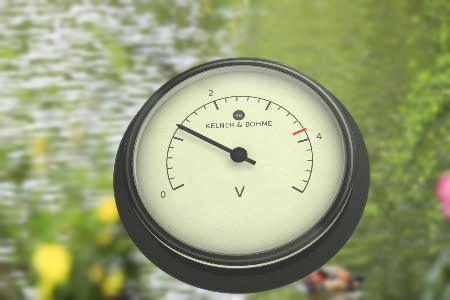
1.2 V
